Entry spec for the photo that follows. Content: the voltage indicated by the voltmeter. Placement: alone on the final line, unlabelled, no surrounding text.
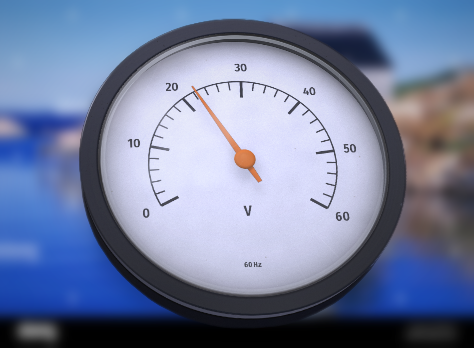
22 V
